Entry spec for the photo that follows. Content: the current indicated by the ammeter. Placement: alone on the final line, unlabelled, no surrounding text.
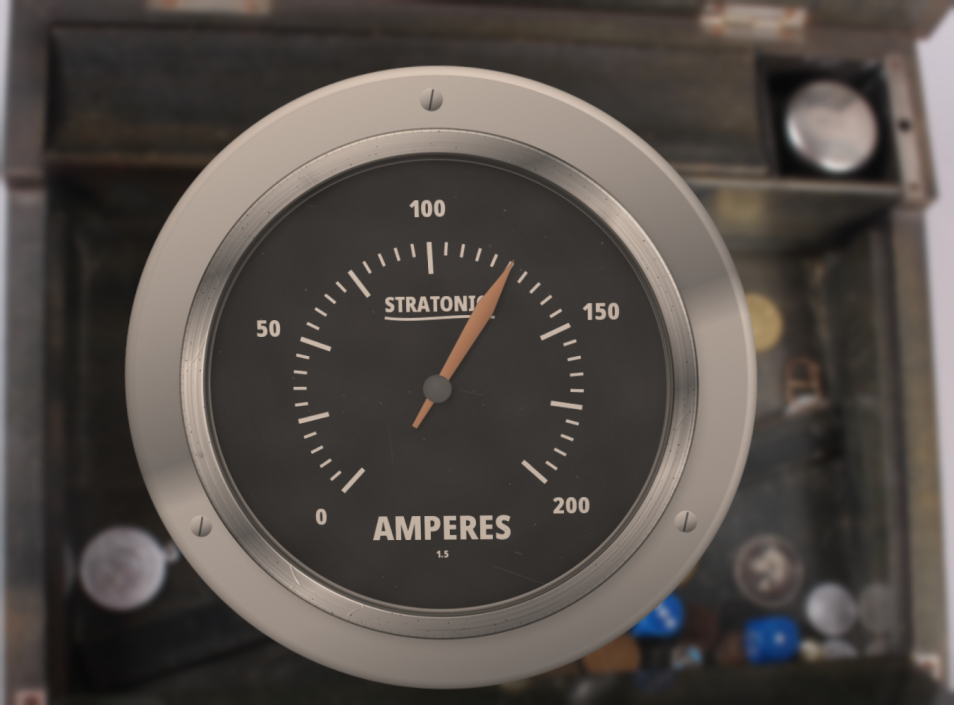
125 A
